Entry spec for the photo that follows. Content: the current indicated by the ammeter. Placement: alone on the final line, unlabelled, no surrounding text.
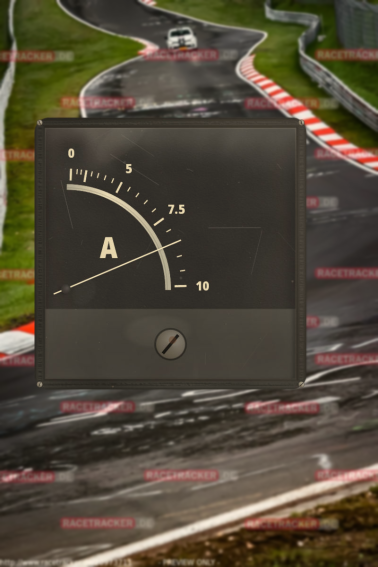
8.5 A
